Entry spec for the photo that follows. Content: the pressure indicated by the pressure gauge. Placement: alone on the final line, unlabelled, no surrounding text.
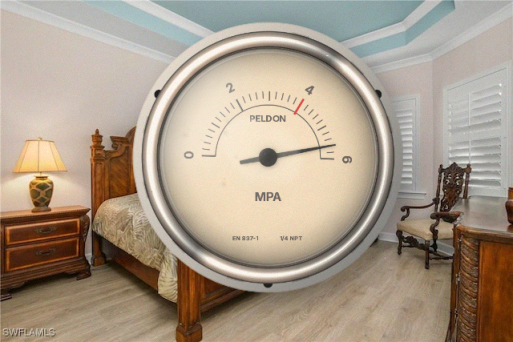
5.6 MPa
